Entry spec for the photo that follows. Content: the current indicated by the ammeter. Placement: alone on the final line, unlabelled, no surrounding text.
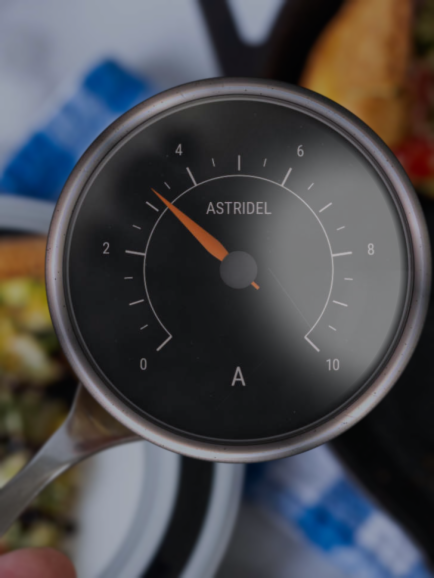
3.25 A
